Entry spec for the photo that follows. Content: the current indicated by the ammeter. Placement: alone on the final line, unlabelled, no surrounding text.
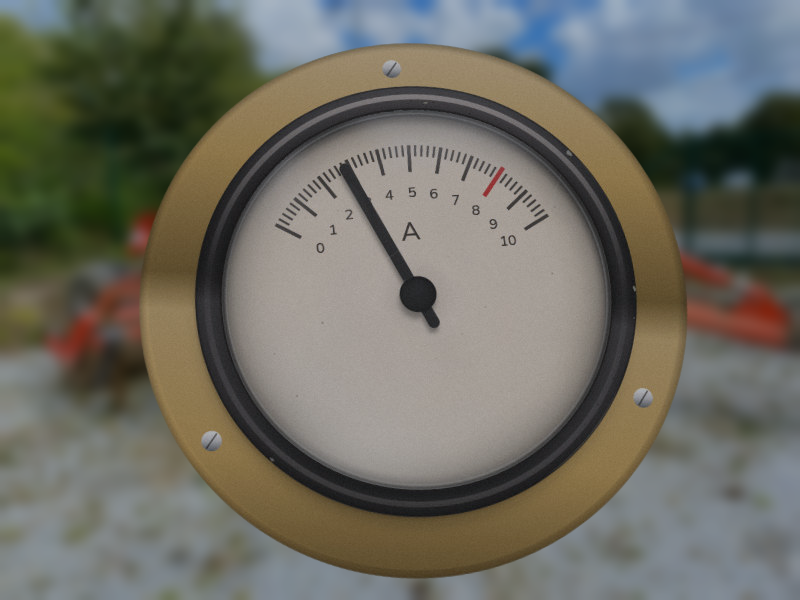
2.8 A
